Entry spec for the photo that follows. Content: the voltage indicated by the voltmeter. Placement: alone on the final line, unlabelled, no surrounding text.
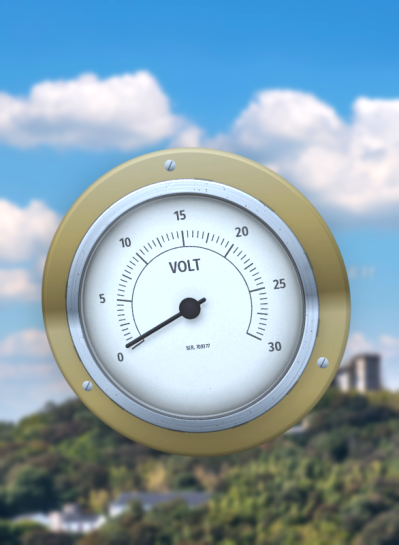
0.5 V
